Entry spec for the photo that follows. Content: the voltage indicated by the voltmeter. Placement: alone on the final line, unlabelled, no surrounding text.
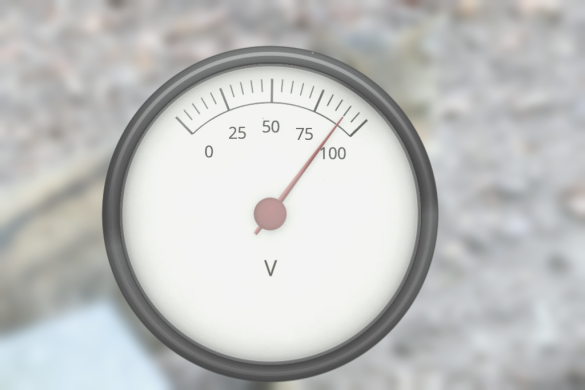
90 V
